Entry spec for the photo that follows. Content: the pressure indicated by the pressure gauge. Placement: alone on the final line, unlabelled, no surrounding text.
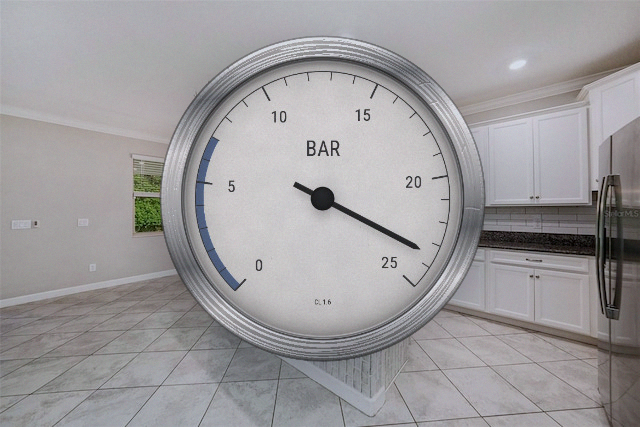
23.5 bar
